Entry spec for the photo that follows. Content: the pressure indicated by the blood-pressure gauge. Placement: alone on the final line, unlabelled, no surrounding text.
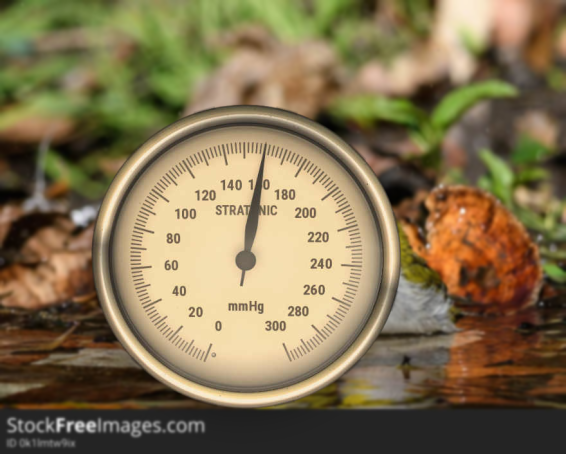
160 mmHg
